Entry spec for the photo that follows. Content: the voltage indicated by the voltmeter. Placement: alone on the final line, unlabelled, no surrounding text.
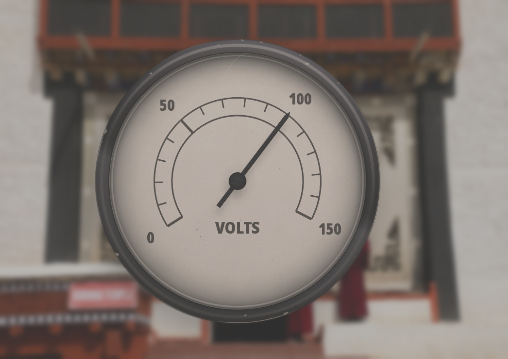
100 V
